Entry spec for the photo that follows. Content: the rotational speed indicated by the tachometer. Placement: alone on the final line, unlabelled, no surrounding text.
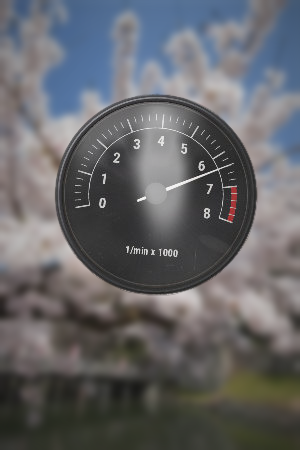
6400 rpm
